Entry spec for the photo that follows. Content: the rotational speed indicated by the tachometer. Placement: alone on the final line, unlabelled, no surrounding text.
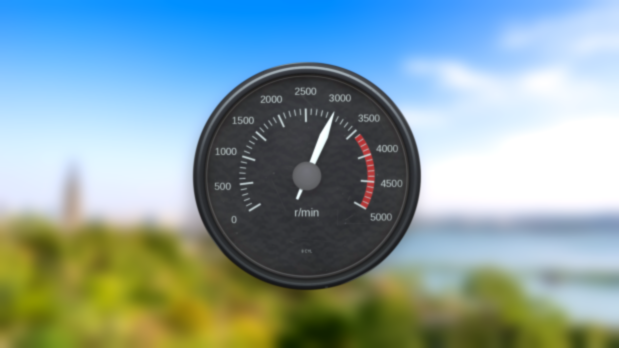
3000 rpm
